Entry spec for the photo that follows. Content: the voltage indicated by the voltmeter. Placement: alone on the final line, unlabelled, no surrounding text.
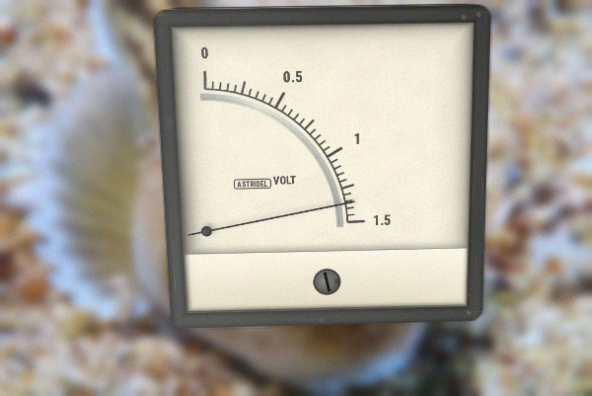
1.35 V
